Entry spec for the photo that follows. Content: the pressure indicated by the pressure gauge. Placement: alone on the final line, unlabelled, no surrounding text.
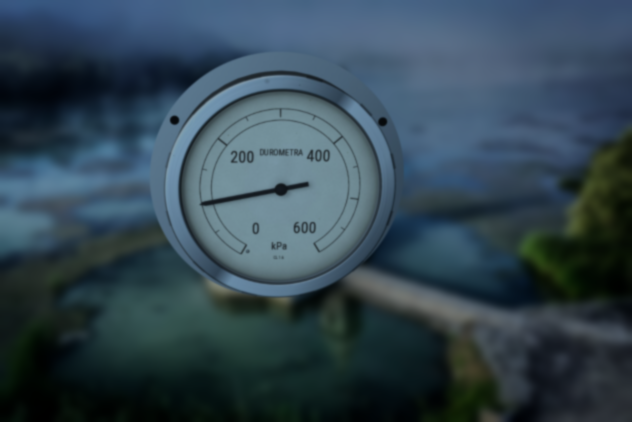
100 kPa
